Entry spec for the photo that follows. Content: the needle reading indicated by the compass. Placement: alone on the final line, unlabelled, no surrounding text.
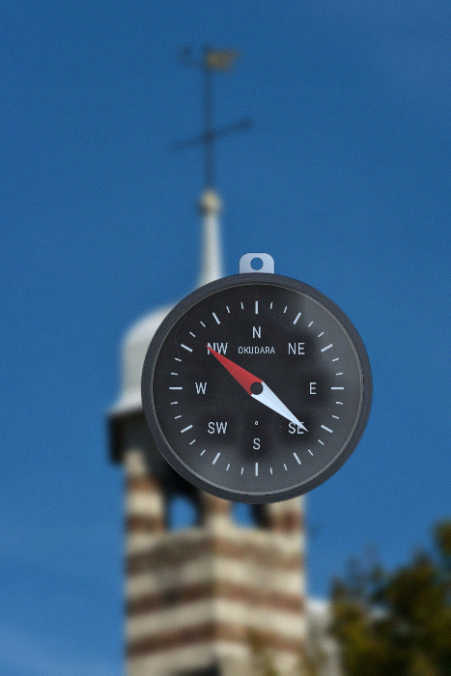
310 °
